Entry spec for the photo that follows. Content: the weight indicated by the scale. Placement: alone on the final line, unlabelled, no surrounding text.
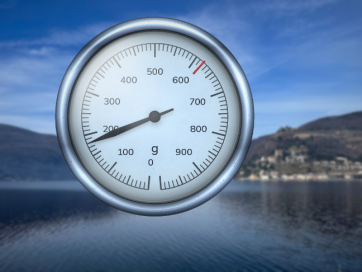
180 g
